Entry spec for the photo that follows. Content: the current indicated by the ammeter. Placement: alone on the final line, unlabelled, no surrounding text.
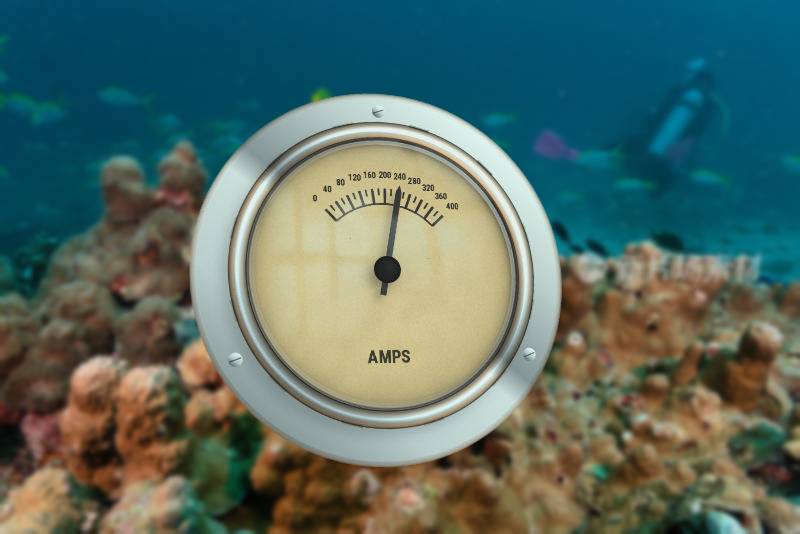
240 A
